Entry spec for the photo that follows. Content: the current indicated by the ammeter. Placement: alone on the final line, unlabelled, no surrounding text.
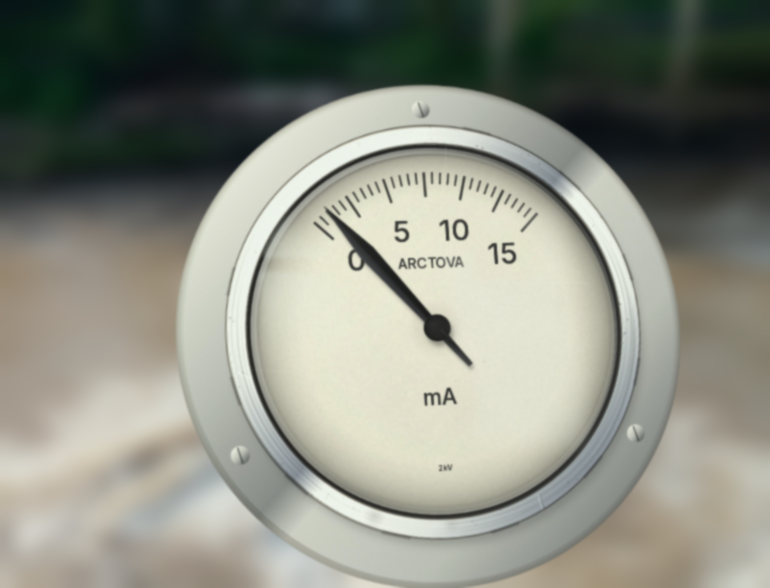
1 mA
